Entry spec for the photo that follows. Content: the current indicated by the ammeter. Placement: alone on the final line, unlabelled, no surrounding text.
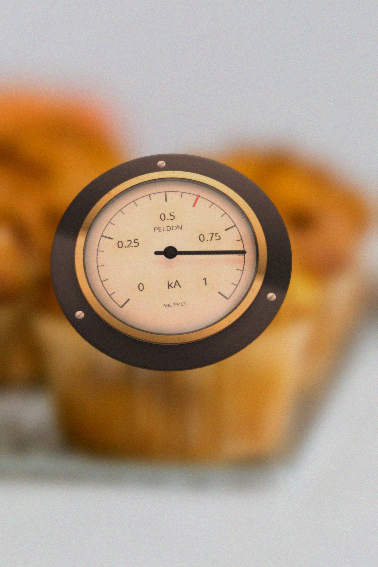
0.85 kA
